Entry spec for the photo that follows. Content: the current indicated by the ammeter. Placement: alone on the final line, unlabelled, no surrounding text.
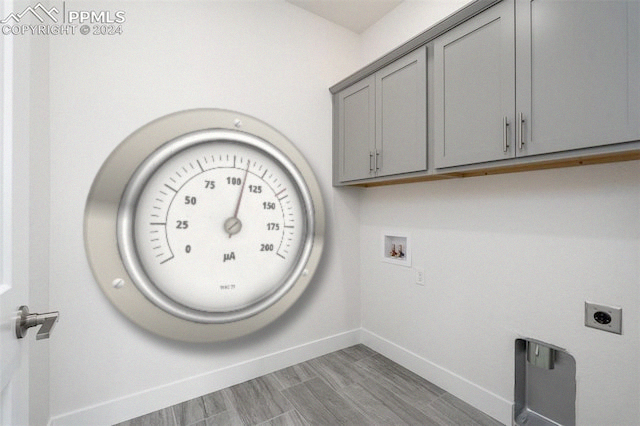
110 µA
